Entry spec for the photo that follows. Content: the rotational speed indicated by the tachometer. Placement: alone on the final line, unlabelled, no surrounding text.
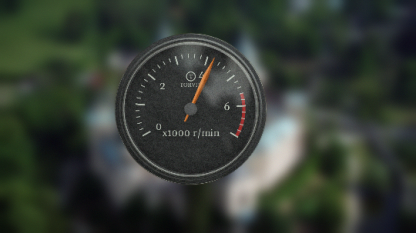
4200 rpm
